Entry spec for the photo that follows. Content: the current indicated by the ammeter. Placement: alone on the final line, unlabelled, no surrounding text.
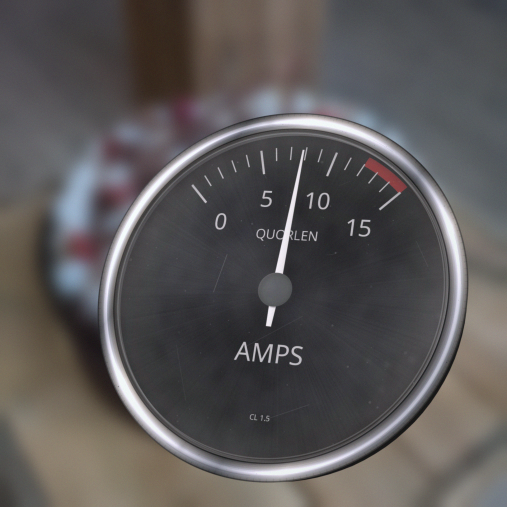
8 A
